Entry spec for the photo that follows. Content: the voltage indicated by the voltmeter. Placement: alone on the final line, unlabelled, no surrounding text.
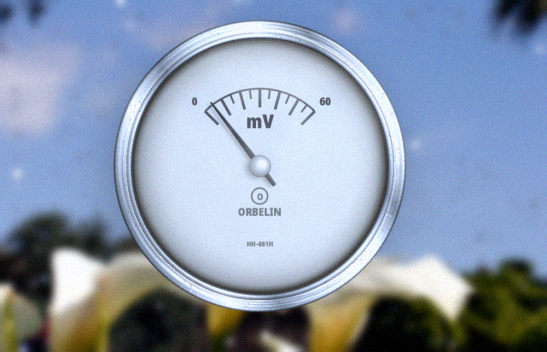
5 mV
